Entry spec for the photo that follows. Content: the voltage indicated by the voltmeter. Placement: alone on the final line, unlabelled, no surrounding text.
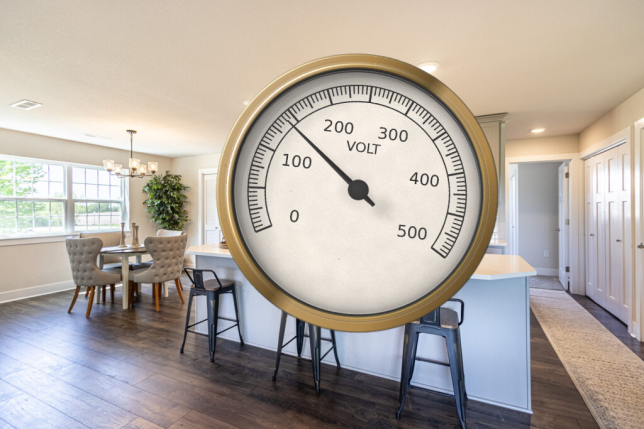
140 V
